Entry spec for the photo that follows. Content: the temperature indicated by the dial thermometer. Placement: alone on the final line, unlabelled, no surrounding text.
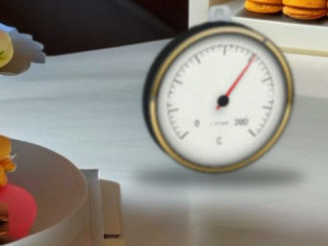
125 °C
